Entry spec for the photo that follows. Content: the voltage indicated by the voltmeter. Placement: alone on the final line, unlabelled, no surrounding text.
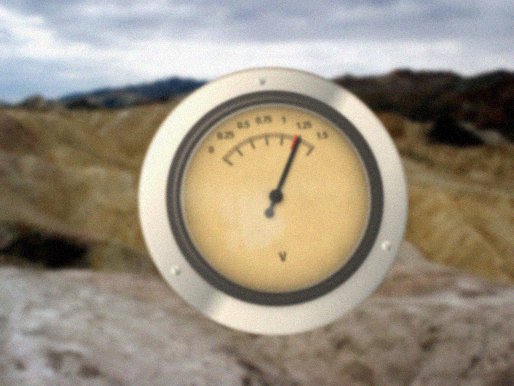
1.25 V
